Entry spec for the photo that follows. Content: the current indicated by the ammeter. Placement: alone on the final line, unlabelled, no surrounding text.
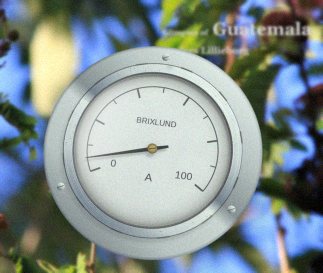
5 A
